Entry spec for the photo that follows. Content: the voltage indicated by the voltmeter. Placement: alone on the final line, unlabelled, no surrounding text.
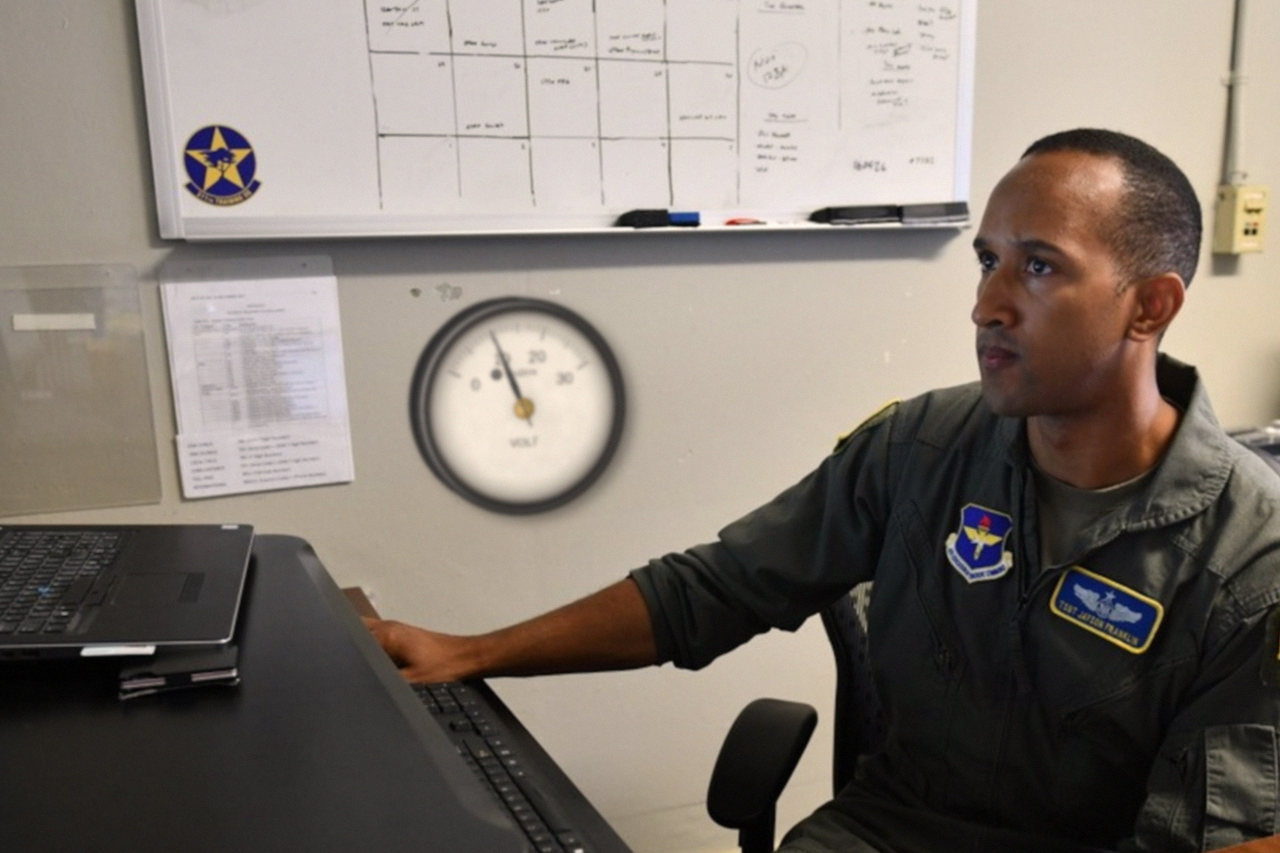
10 V
